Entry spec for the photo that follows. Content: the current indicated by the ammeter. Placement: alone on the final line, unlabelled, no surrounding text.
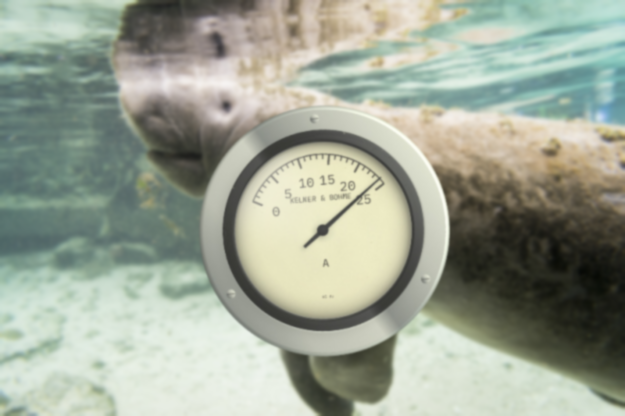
24 A
